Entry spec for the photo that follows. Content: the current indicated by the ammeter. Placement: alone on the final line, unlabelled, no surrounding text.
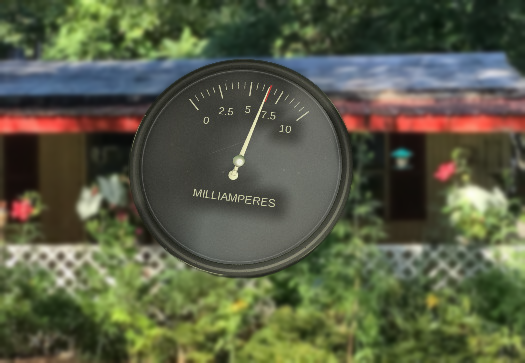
6.5 mA
